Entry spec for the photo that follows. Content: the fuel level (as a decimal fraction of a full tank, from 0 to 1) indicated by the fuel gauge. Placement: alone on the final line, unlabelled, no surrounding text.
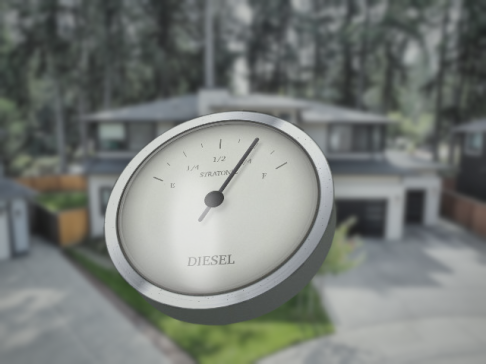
0.75
